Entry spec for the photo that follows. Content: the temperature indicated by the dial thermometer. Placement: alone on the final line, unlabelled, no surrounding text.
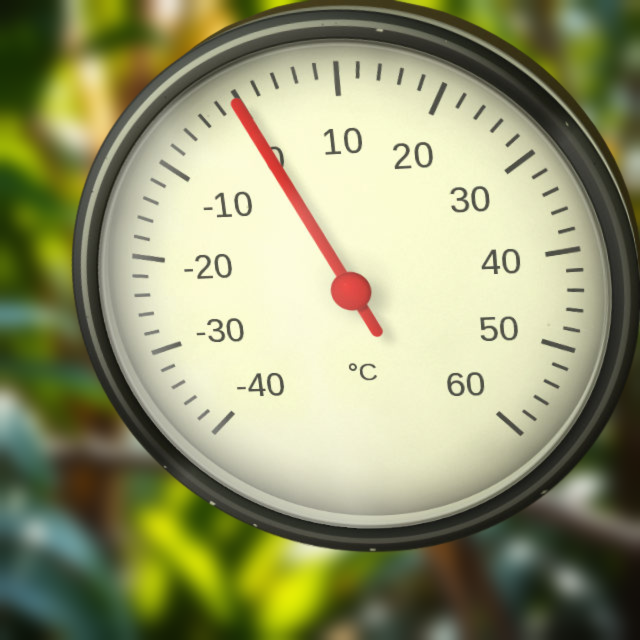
0 °C
